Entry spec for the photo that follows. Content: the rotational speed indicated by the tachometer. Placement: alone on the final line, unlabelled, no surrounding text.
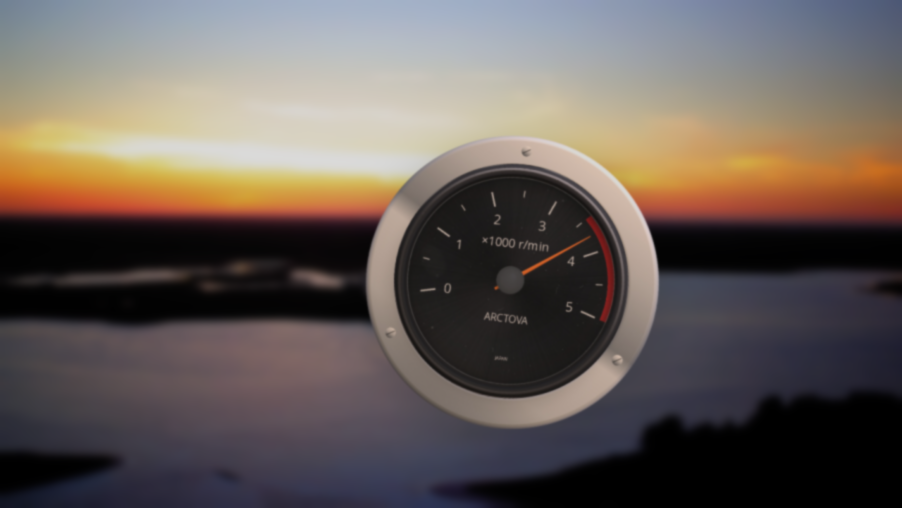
3750 rpm
